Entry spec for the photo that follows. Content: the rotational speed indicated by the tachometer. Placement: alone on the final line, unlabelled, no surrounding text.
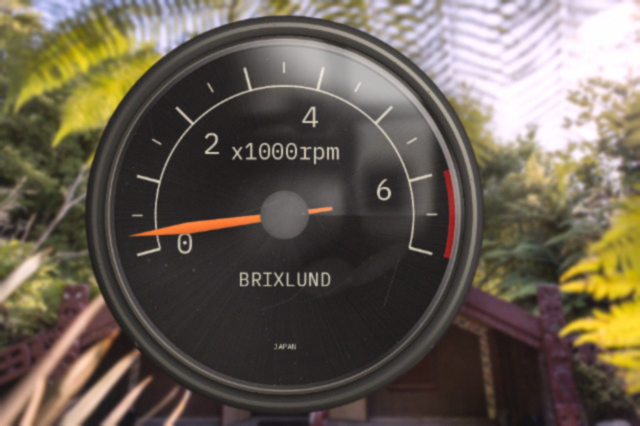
250 rpm
